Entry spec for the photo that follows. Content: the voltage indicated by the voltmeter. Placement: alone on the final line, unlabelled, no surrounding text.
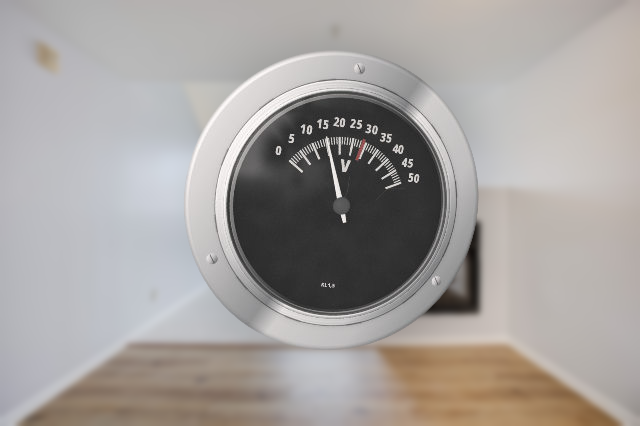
15 V
